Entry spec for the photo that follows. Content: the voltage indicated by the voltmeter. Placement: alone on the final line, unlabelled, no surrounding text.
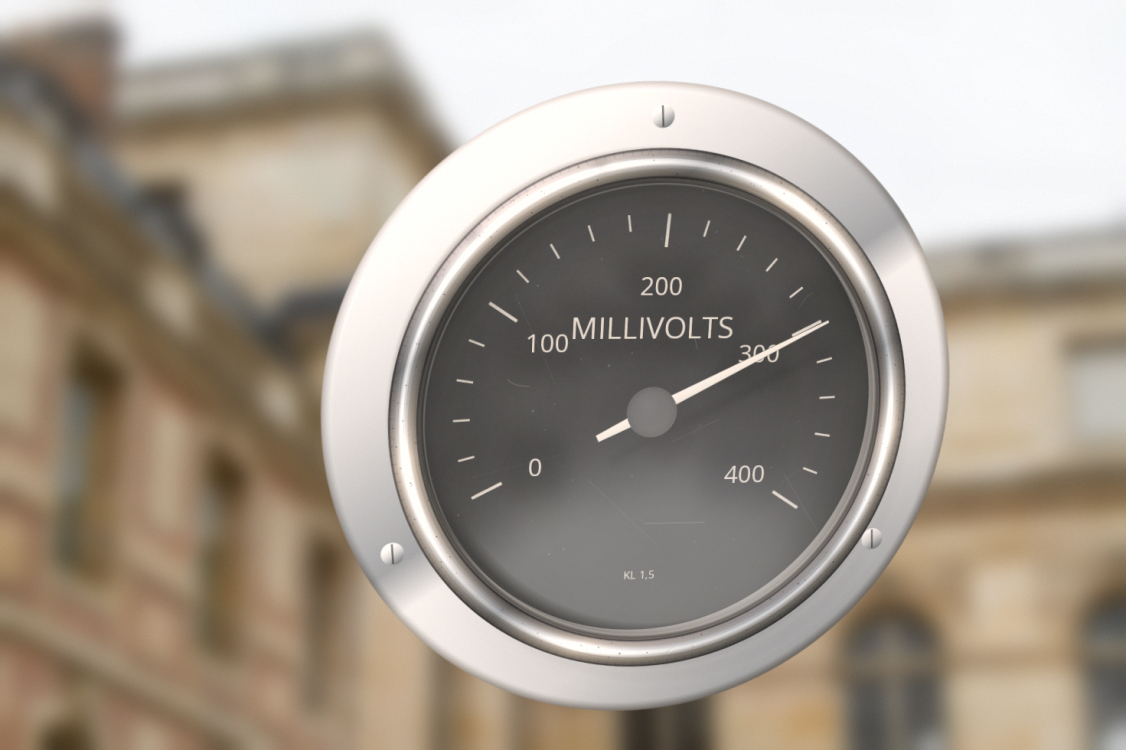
300 mV
